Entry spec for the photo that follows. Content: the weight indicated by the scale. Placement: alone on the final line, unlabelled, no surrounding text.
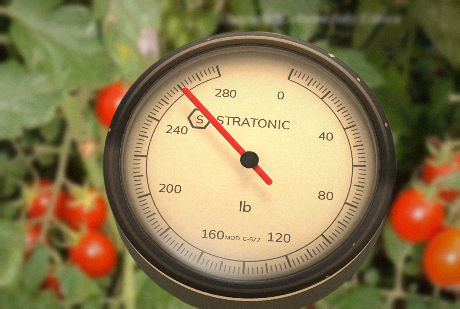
260 lb
